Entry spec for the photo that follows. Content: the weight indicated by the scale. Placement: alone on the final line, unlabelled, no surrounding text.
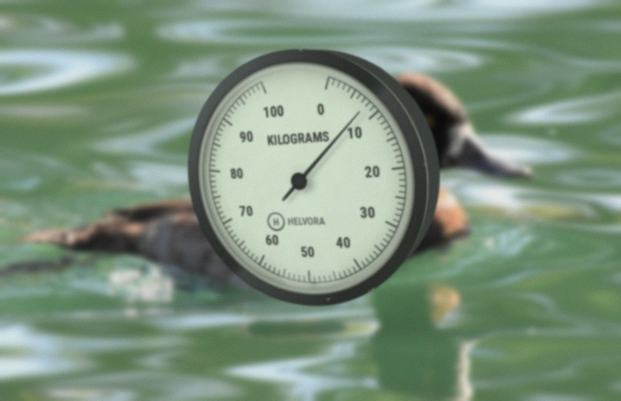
8 kg
